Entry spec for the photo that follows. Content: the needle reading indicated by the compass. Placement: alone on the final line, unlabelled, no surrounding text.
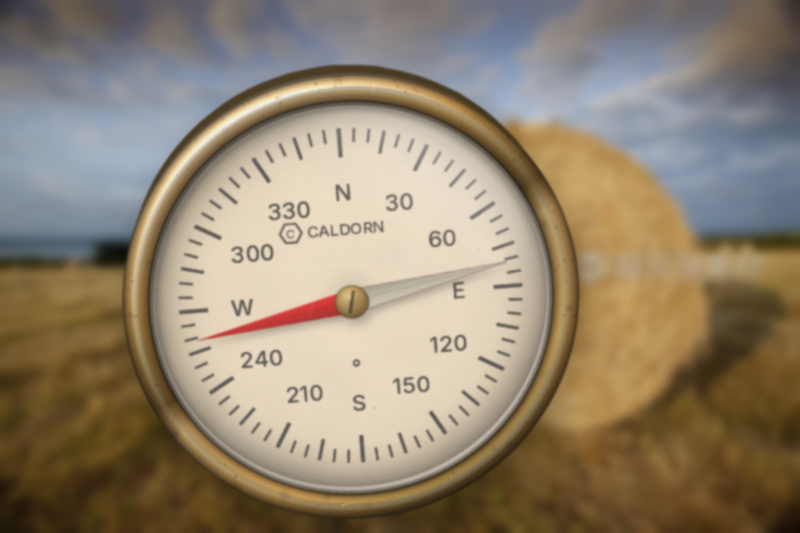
260 °
